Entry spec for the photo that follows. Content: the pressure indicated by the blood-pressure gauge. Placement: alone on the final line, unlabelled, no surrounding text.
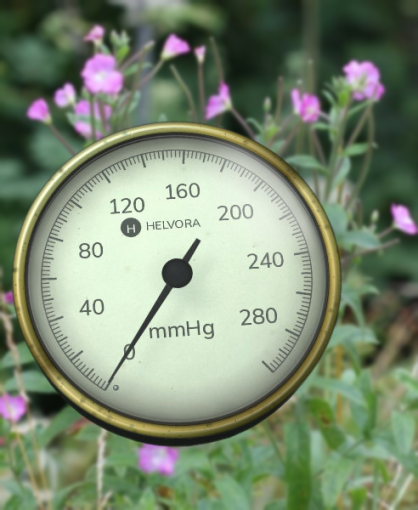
0 mmHg
